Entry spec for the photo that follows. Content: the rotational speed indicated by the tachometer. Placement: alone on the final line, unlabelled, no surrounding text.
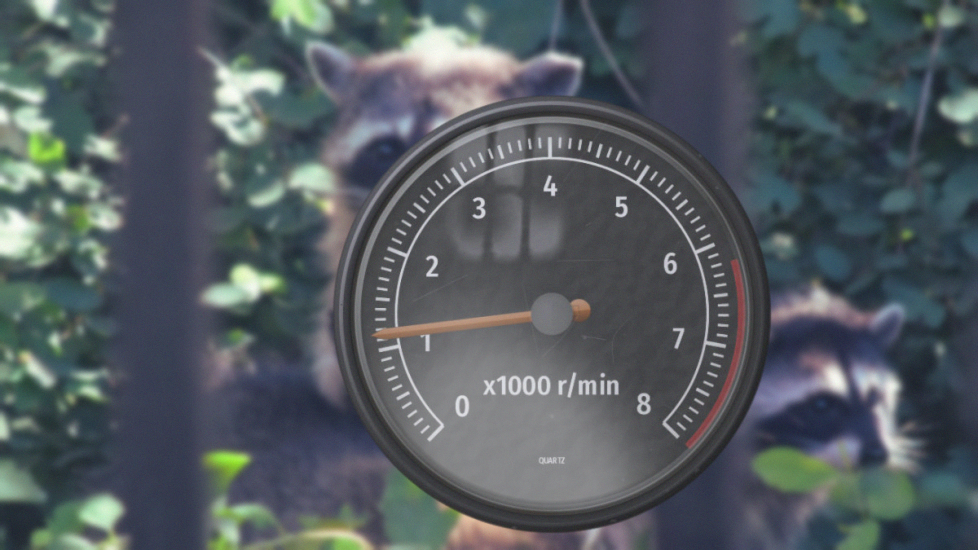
1150 rpm
